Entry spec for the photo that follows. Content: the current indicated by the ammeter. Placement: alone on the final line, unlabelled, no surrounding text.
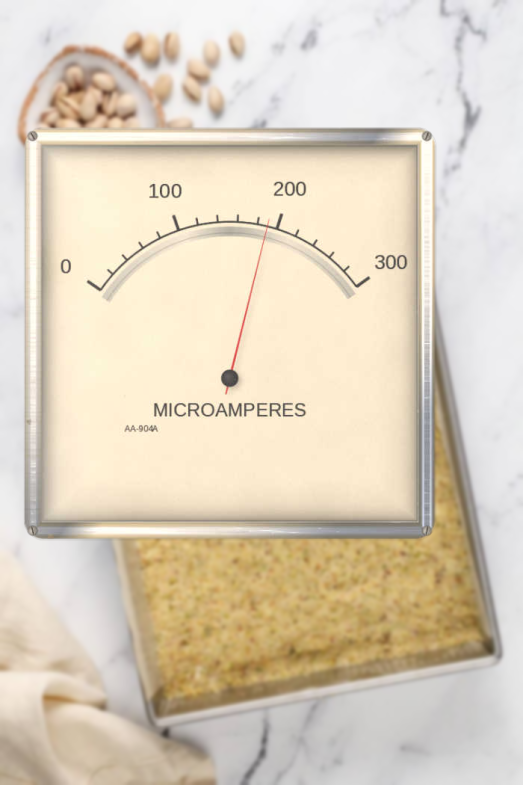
190 µA
